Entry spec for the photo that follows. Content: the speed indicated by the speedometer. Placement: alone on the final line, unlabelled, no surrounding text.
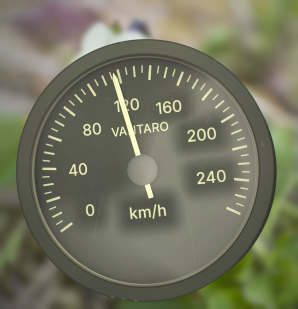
117.5 km/h
